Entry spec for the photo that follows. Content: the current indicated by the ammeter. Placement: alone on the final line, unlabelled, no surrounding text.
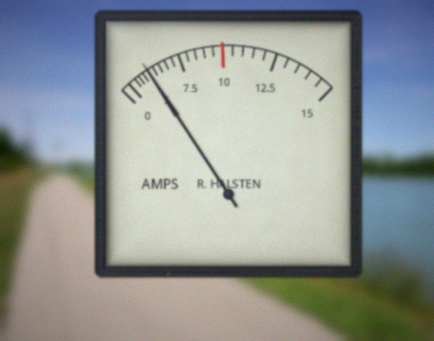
5 A
